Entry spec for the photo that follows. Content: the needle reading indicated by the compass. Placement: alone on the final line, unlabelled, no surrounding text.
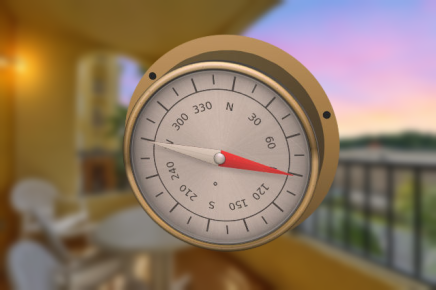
90 °
